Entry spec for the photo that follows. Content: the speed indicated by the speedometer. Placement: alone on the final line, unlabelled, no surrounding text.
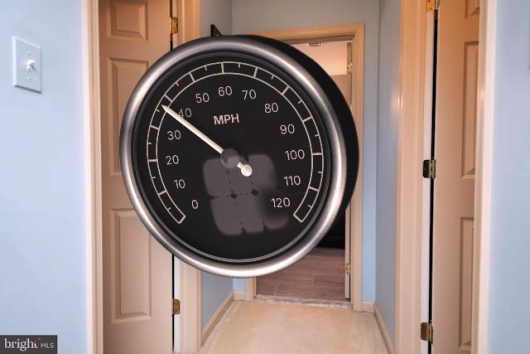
37.5 mph
